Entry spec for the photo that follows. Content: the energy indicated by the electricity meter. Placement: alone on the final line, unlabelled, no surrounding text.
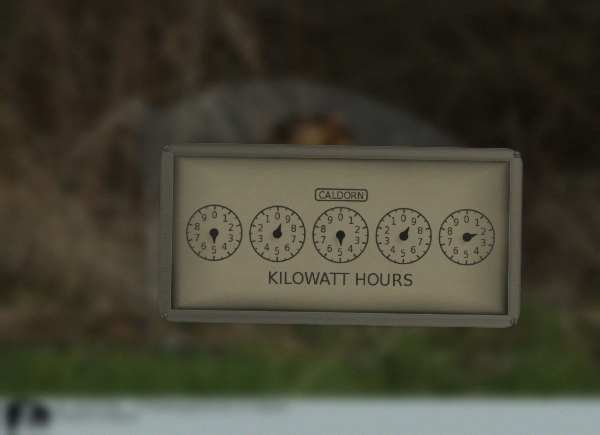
49492 kWh
